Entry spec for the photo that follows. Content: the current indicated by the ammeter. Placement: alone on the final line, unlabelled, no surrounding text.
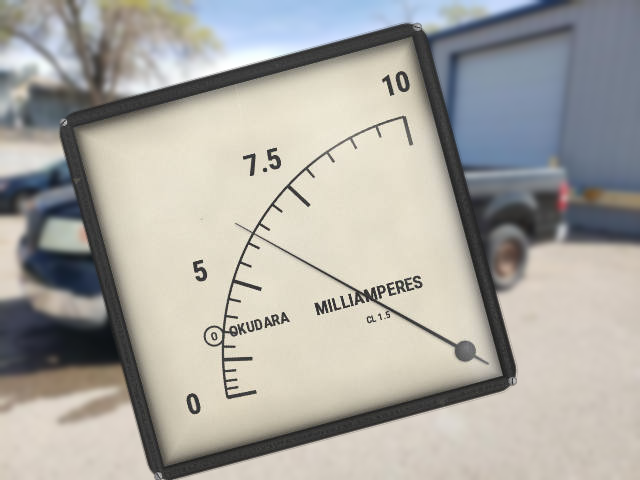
6.25 mA
